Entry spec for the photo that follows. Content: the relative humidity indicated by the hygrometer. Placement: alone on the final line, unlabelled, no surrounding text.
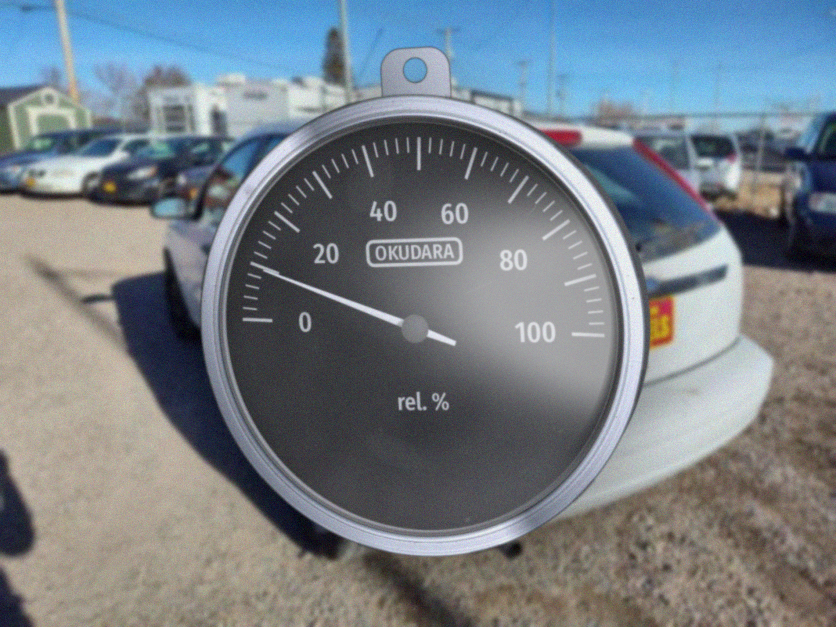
10 %
